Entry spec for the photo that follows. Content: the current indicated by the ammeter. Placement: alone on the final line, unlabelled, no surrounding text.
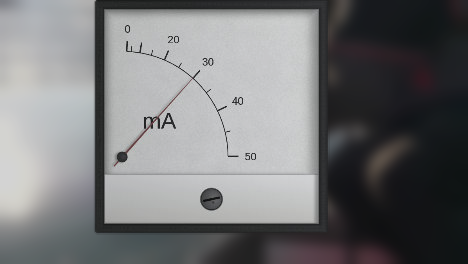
30 mA
